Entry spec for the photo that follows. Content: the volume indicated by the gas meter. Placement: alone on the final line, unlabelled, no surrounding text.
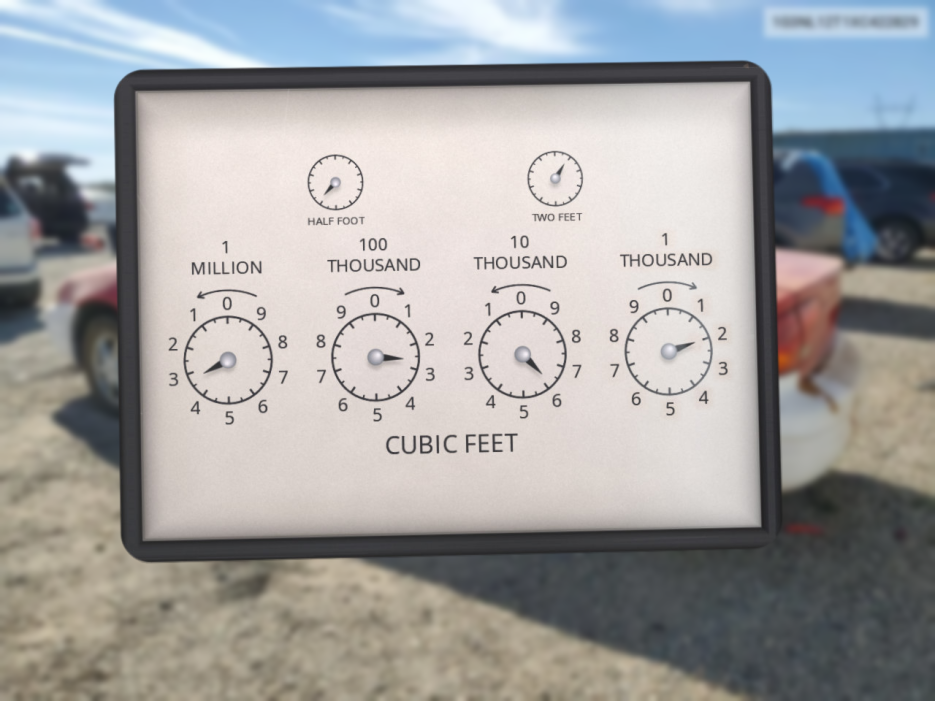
326200 ft³
